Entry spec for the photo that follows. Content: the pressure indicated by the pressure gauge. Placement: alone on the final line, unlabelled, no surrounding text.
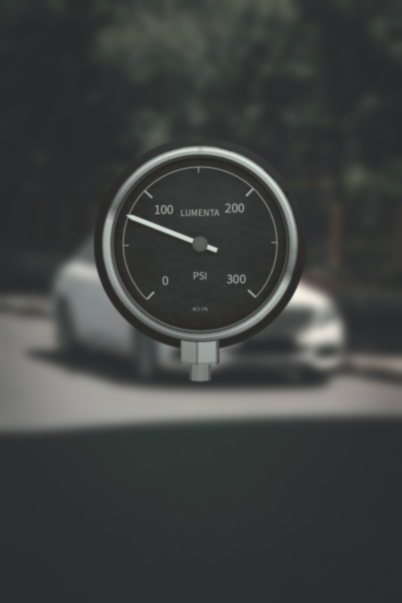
75 psi
